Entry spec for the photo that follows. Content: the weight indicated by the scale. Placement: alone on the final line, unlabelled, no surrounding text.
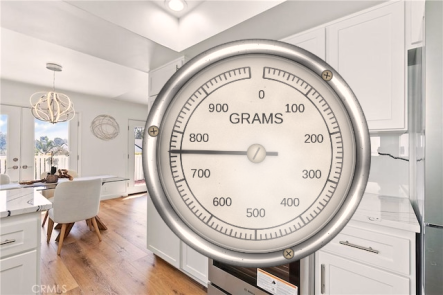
760 g
